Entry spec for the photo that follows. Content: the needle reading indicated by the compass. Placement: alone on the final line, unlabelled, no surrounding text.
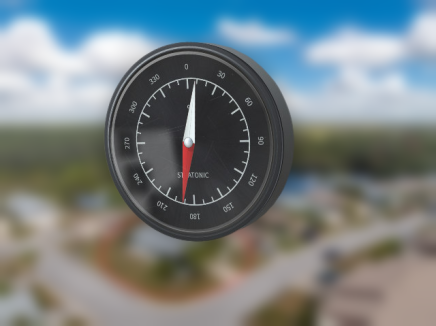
190 °
